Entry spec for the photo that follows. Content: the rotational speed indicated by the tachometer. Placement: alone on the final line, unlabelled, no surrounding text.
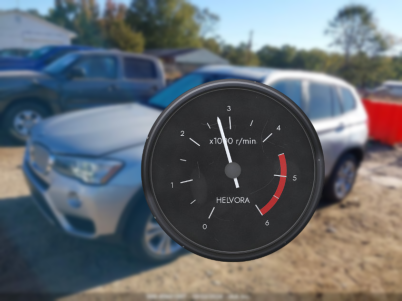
2750 rpm
